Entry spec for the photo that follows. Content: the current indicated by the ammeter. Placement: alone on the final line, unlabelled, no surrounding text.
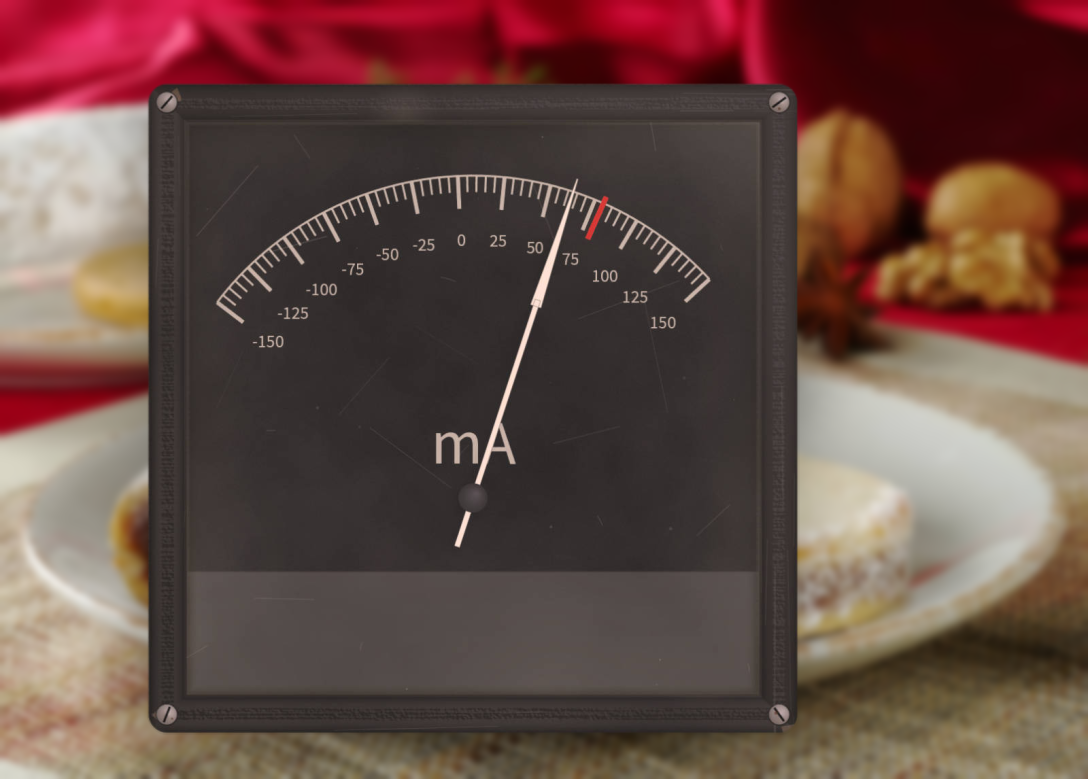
62.5 mA
